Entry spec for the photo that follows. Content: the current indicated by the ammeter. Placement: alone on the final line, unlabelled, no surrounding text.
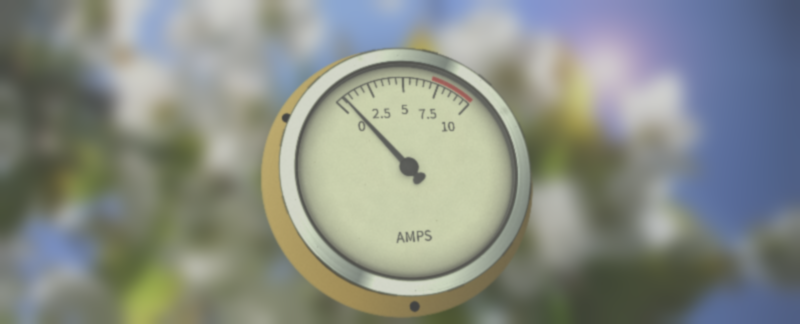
0.5 A
